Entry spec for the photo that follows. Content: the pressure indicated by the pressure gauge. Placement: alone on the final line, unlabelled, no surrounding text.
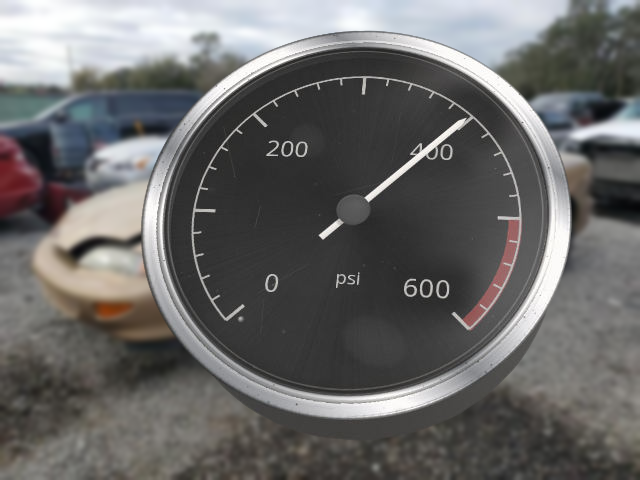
400 psi
